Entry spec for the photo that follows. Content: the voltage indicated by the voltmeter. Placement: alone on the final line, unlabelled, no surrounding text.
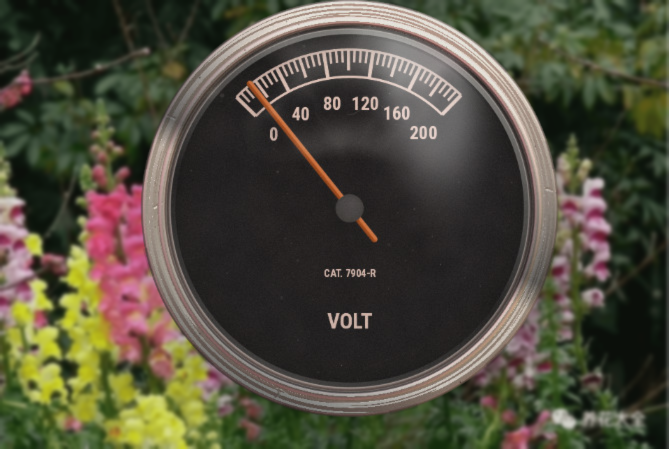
15 V
